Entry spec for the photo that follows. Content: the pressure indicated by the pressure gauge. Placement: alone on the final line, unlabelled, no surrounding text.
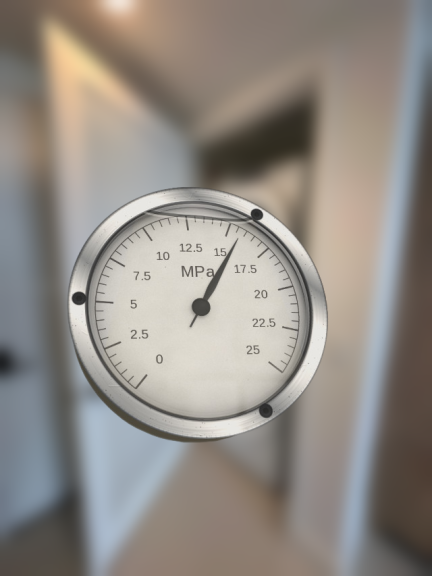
15.75 MPa
